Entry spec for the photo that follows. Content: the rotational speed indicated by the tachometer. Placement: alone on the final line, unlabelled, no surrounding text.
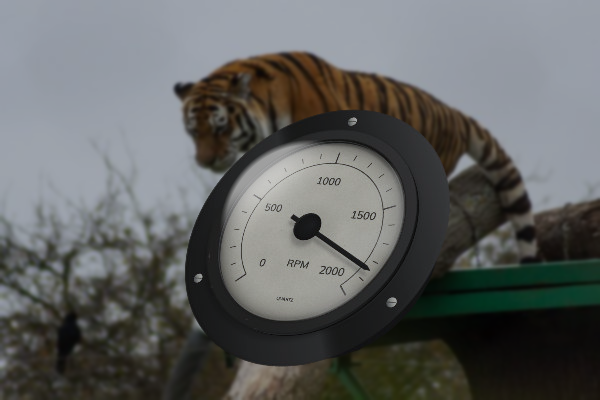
1850 rpm
